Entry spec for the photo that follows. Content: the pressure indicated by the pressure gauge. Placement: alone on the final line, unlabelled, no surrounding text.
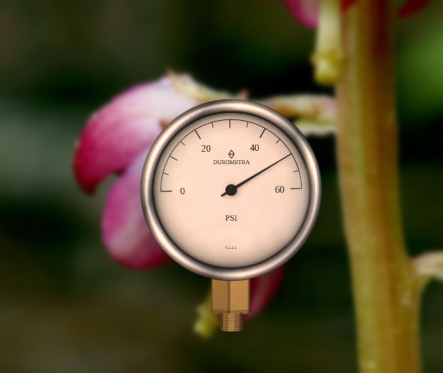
50 psi
